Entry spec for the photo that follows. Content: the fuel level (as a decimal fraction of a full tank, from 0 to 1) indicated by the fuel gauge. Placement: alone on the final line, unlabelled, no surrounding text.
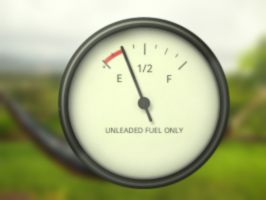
0.25
